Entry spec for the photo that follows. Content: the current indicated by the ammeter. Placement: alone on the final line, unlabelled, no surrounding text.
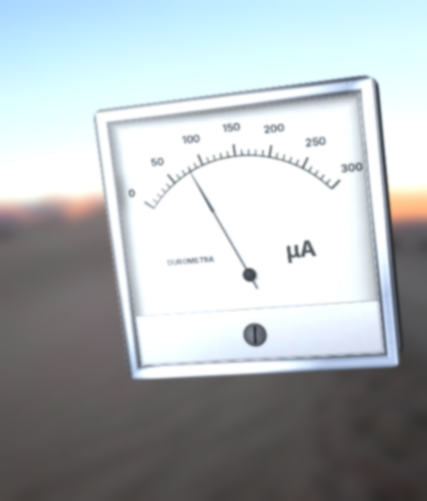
80 µA
